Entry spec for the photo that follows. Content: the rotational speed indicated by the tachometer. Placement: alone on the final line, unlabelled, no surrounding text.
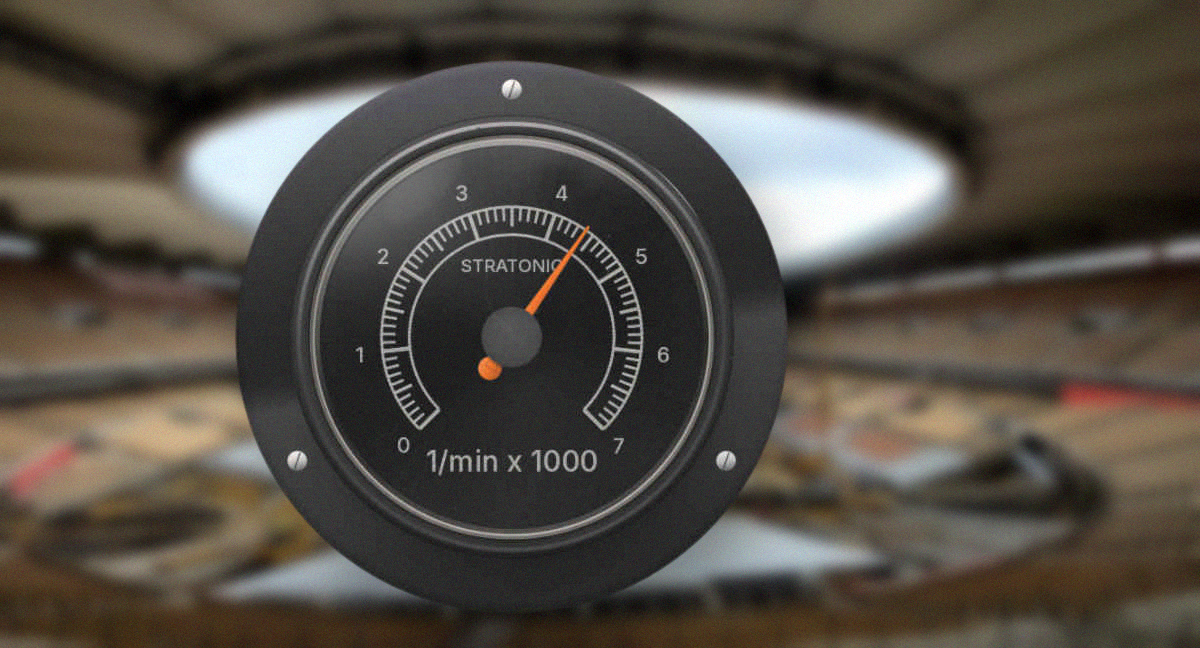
4400 rpm
